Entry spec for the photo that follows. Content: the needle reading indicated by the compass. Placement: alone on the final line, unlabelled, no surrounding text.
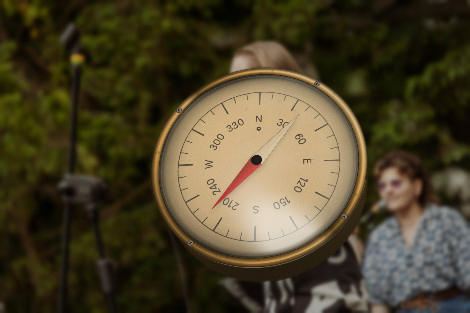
220 °
